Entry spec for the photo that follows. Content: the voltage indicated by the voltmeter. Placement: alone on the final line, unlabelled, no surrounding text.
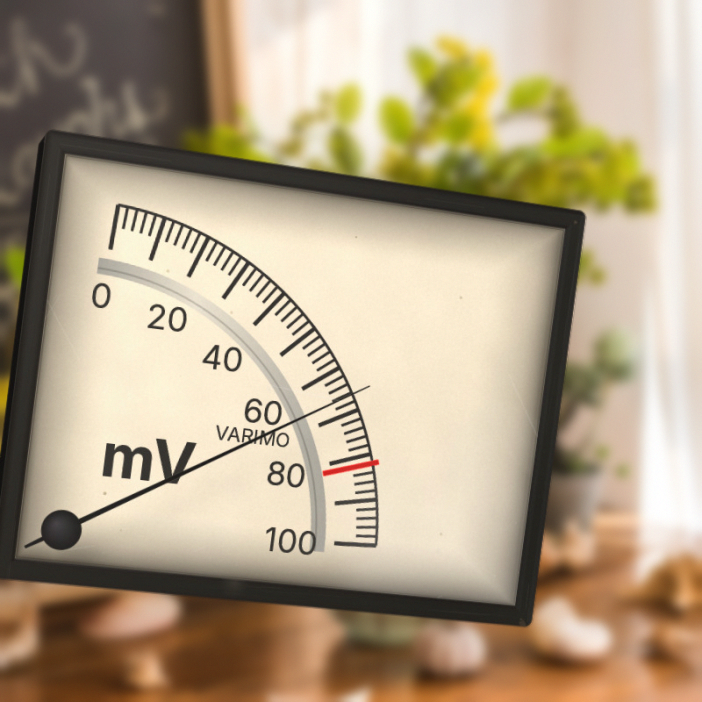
66 mV
